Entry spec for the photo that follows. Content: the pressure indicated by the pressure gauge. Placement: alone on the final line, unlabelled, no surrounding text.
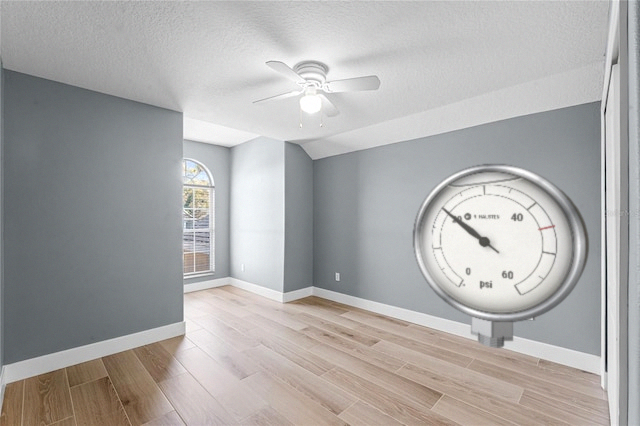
20 psi
